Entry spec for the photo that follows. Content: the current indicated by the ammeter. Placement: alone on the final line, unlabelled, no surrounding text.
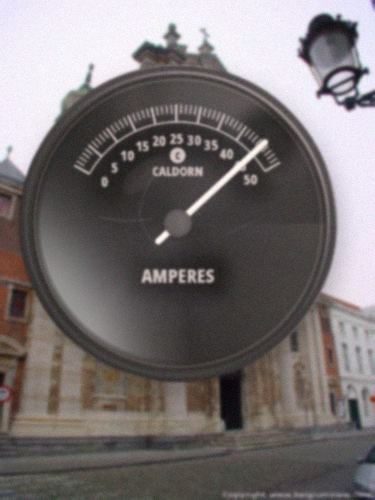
45 A
